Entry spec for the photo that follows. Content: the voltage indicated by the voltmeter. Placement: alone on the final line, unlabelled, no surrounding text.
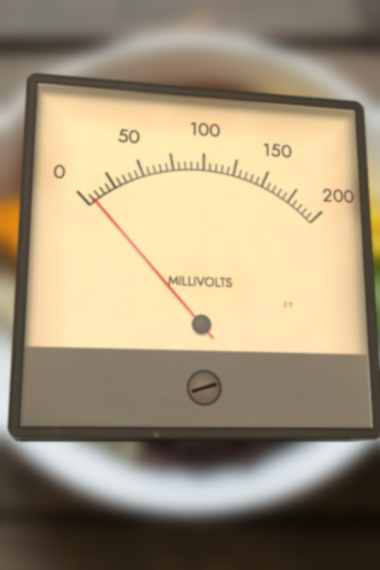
5 mV
